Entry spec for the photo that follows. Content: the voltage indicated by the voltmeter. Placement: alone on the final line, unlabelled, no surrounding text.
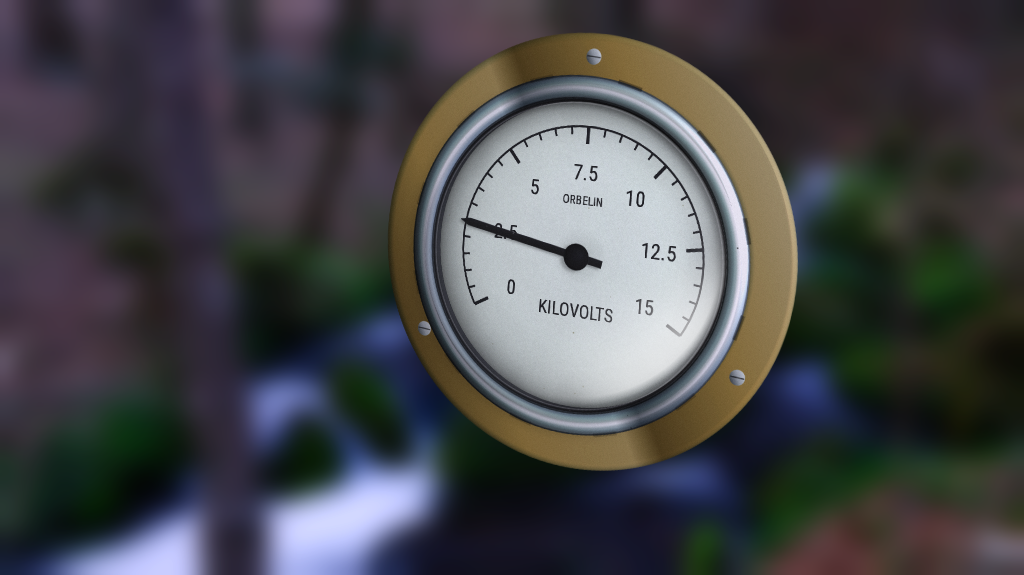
2.5 kV
